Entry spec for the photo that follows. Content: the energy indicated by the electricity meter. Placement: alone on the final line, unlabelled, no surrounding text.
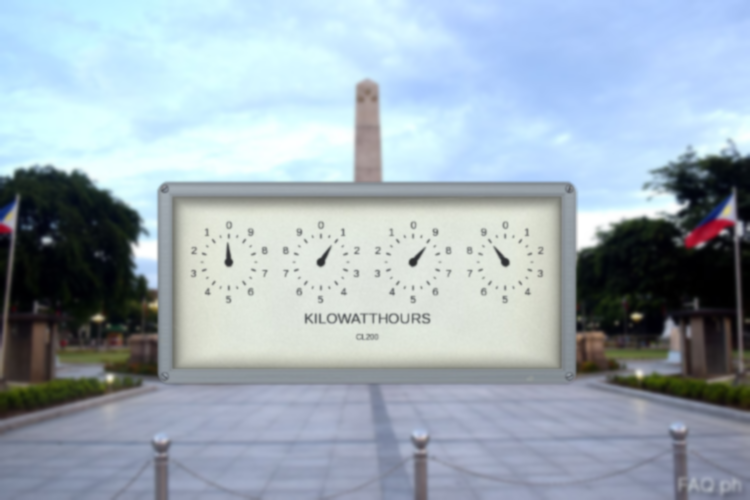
89 kWh
